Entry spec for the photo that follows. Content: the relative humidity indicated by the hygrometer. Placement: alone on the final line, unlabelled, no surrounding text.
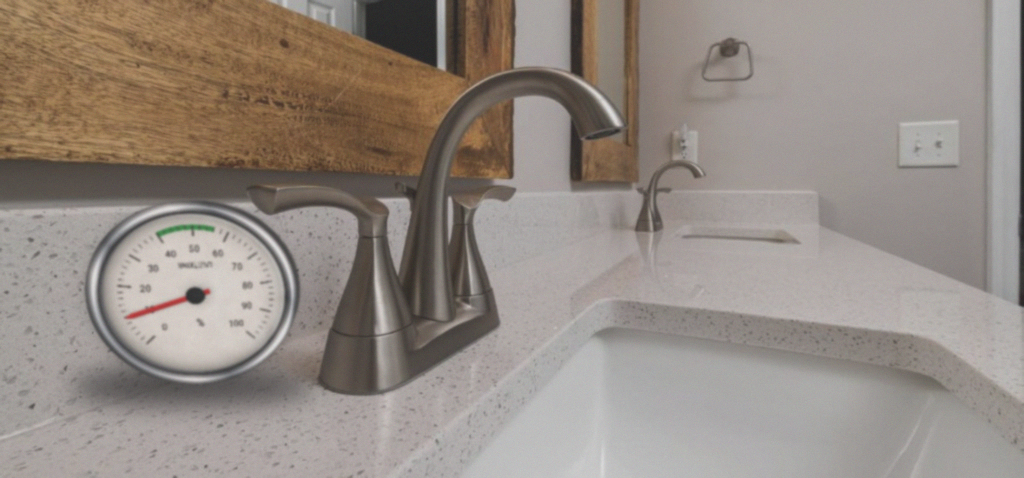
10 %
